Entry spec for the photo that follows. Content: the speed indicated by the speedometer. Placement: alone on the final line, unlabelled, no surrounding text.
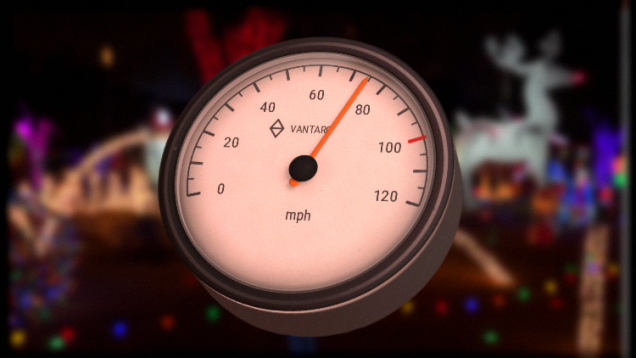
75 mph
